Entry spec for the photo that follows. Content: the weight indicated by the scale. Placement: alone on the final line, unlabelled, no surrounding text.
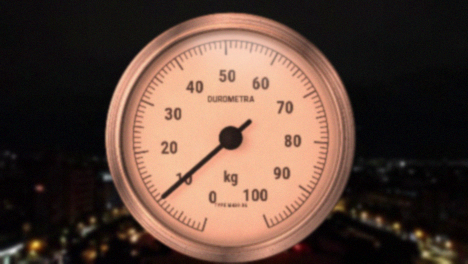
10 kg
